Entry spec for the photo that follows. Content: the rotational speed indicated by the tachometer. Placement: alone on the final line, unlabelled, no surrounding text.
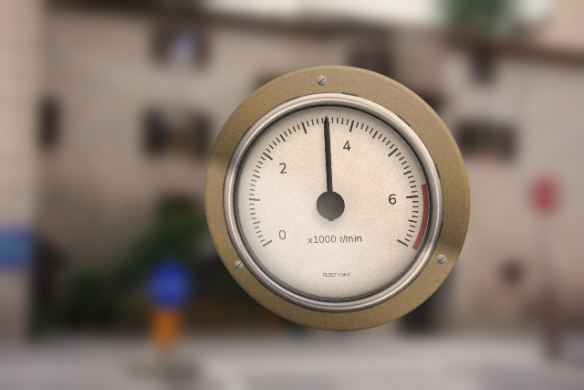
3500 rpm
